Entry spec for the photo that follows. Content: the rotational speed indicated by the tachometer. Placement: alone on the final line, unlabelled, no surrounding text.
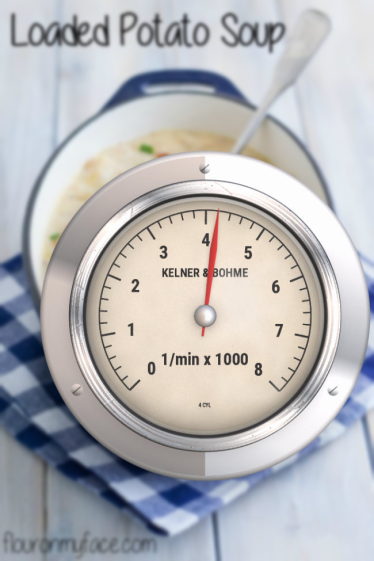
4200 rpm
